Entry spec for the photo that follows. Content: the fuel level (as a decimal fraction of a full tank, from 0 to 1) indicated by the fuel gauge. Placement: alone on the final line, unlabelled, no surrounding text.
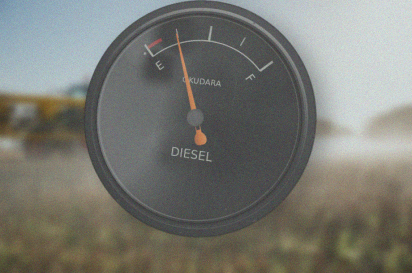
0.25
